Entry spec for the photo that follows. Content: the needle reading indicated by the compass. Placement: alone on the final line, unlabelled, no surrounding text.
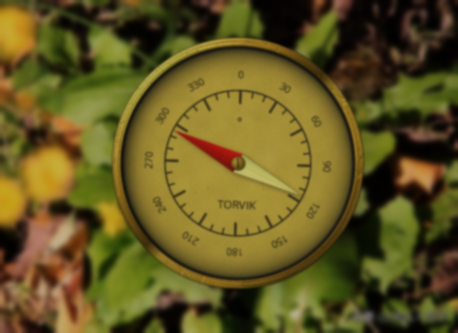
295 °
